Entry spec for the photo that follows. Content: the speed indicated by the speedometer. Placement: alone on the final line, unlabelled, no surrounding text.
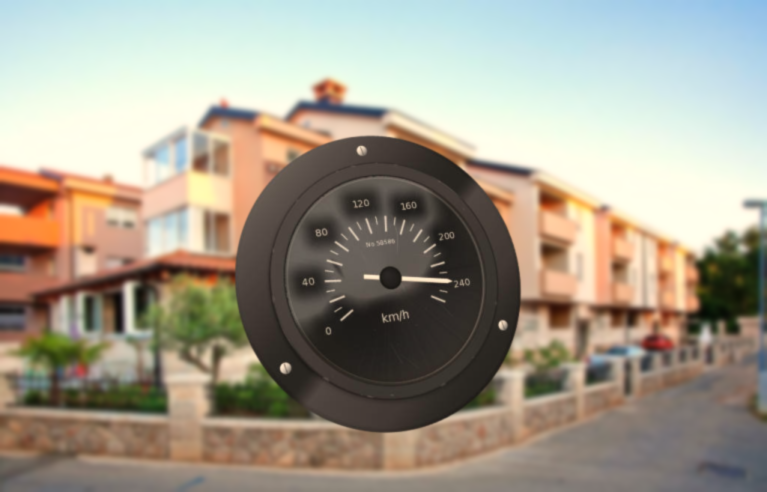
240 km/h
